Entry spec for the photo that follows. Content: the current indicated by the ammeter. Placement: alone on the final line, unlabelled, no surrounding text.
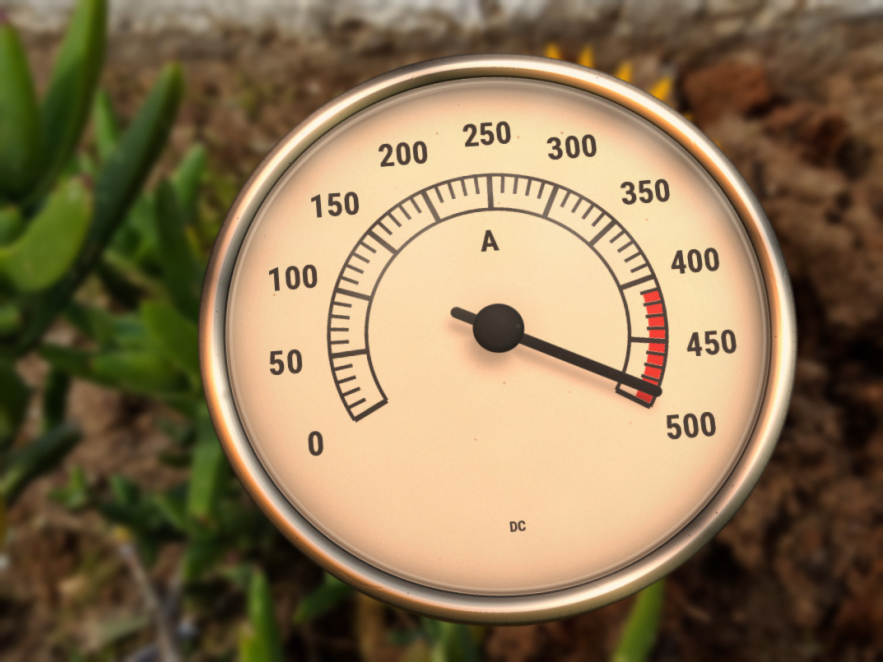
490 A
